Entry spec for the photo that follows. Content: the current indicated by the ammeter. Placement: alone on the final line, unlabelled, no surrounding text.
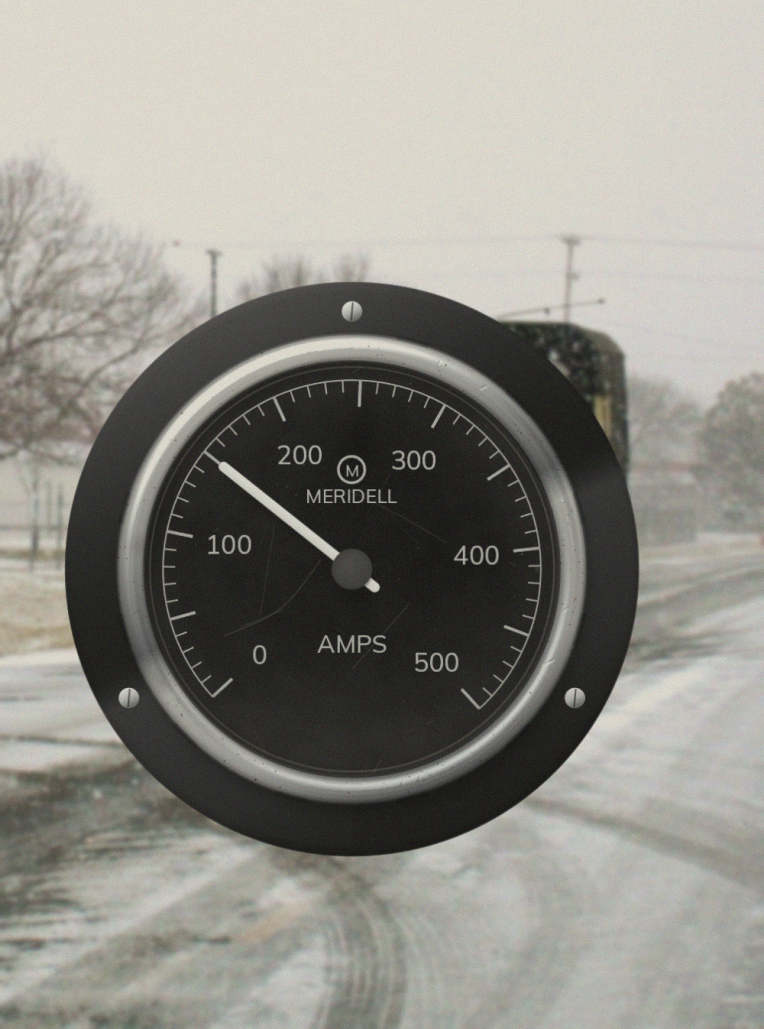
150 A
